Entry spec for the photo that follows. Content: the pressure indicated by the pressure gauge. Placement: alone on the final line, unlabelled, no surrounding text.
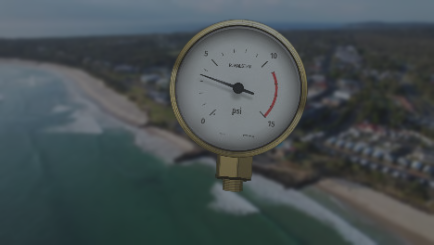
3.5 psi
